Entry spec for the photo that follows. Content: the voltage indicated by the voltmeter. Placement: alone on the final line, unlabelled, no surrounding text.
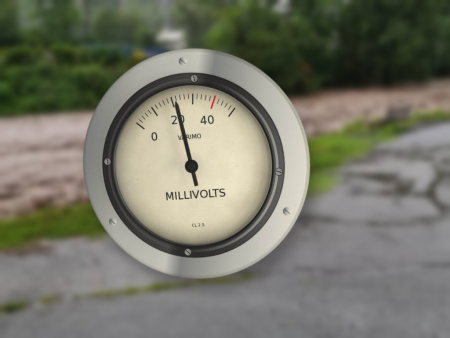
22 mV
